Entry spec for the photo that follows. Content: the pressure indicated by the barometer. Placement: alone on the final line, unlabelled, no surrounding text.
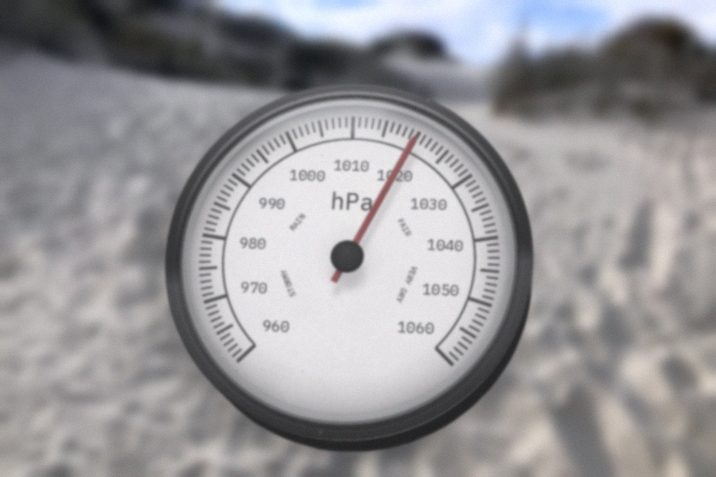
1020 hPa
